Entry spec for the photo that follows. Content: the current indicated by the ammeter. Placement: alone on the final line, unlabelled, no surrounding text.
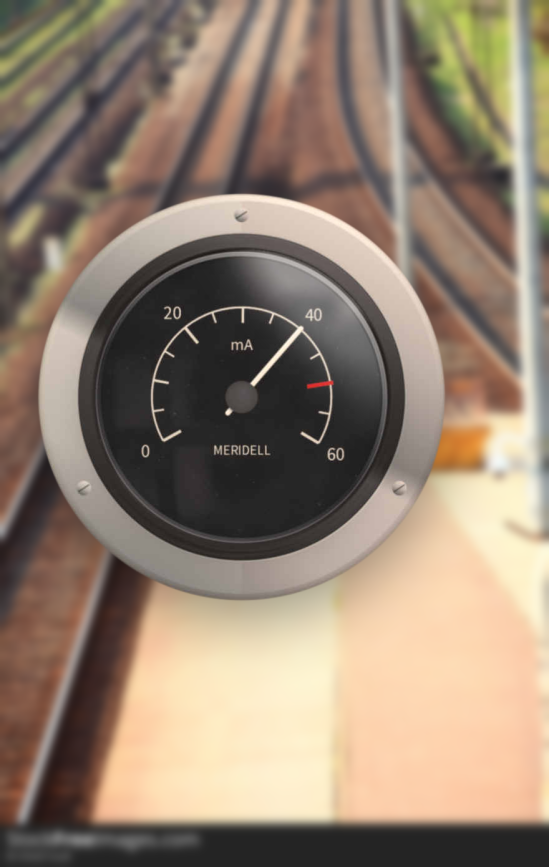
40 mA
